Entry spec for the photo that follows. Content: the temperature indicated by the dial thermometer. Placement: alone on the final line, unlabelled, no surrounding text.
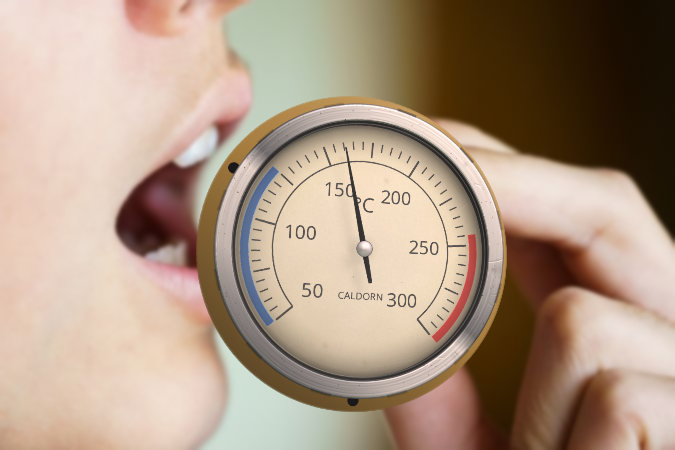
160 °C
